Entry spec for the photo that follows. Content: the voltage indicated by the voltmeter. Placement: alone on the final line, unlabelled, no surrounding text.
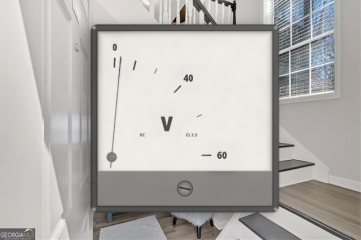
10 V
